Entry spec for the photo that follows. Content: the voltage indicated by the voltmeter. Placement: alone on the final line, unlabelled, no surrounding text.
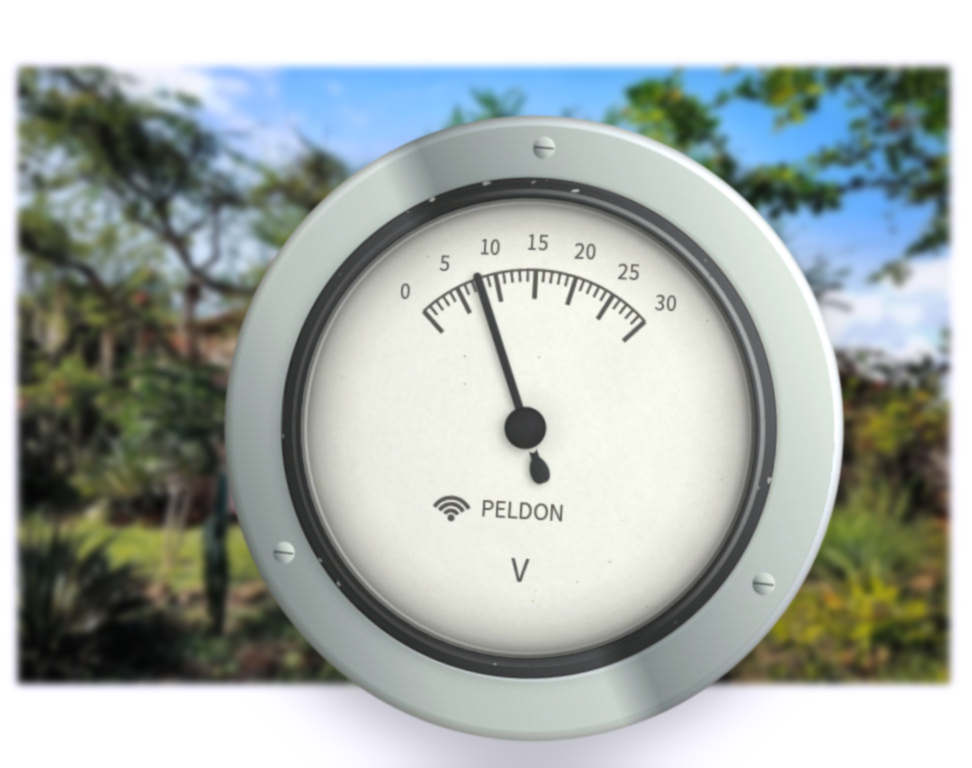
8 V
